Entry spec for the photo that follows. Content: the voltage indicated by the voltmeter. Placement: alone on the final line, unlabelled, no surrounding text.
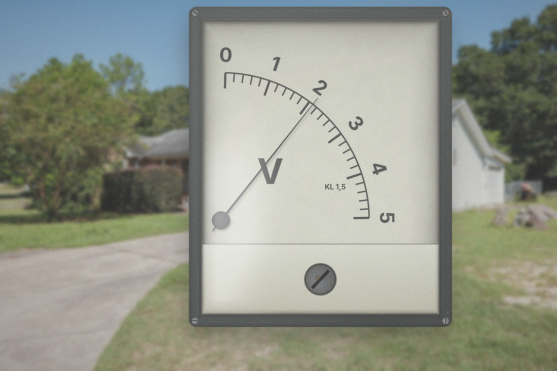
2.1 V
